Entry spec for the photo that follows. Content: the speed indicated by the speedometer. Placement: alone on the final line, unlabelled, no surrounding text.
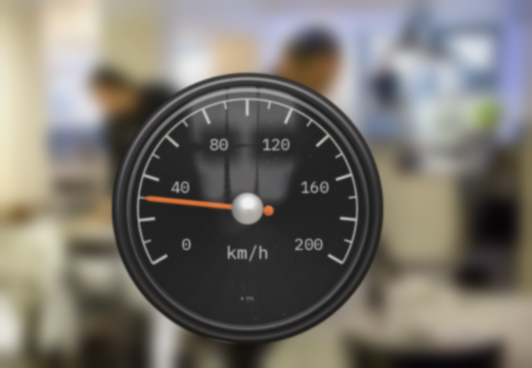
30 km/h
